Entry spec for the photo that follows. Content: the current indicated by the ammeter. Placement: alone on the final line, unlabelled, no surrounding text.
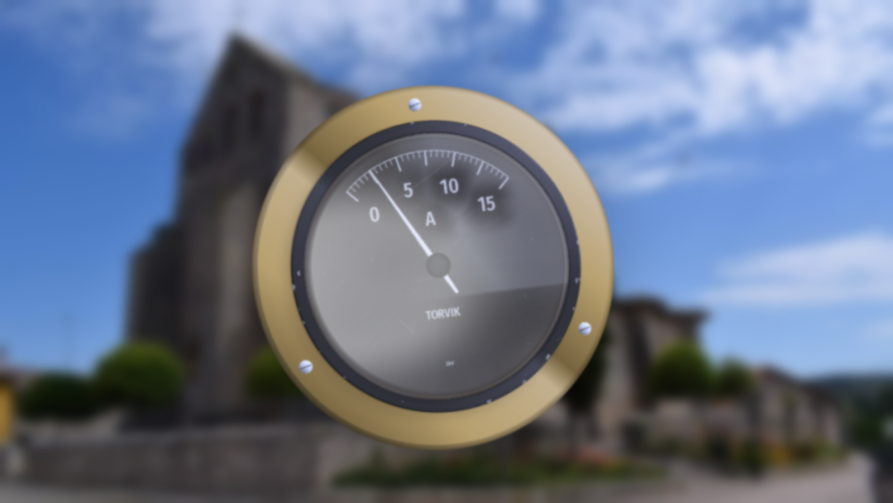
2.5 A
